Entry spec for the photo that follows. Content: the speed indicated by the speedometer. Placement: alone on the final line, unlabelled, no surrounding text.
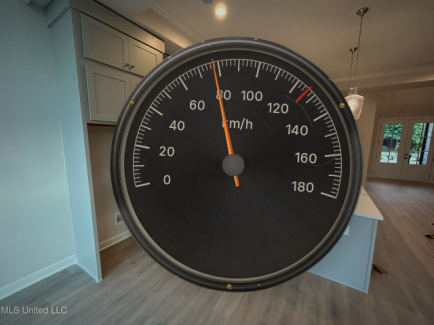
78 km/h
